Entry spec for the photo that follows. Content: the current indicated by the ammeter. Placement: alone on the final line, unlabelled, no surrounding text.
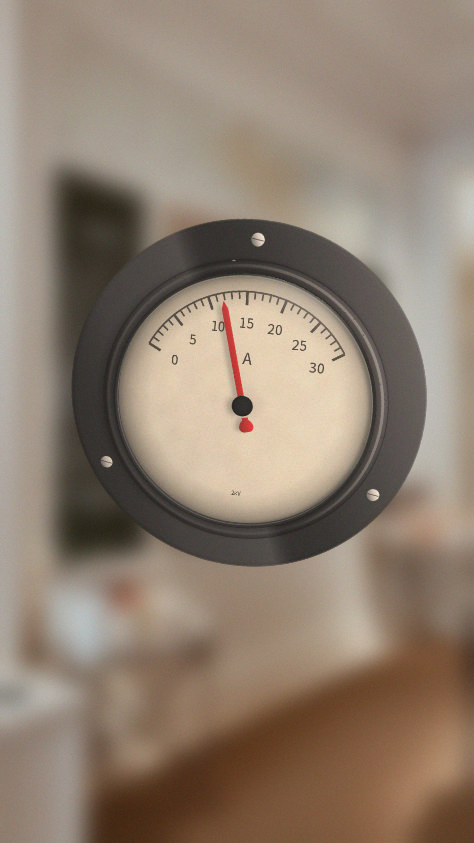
12 A
